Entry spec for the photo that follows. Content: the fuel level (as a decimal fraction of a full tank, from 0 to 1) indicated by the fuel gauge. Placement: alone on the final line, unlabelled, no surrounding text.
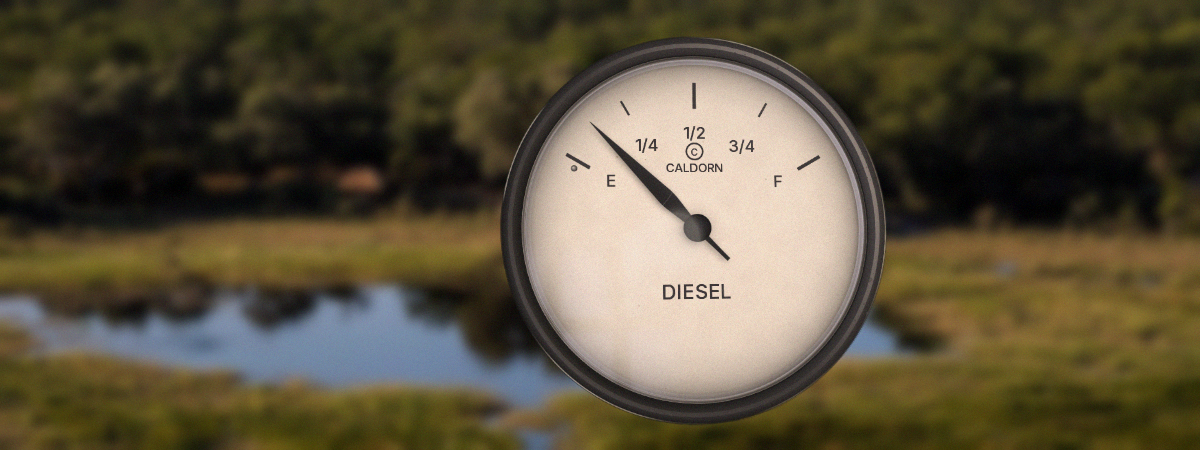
0.125
